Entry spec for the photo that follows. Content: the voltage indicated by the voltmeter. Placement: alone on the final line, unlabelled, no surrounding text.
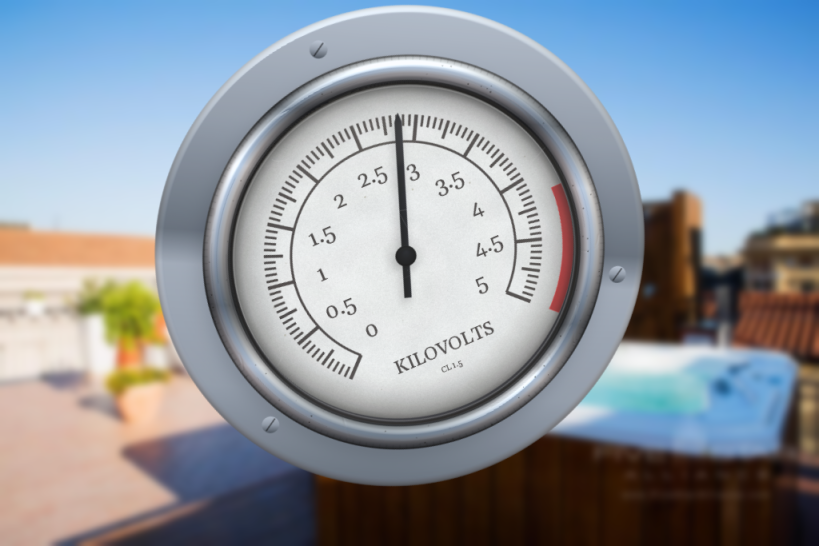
2.85 kV
